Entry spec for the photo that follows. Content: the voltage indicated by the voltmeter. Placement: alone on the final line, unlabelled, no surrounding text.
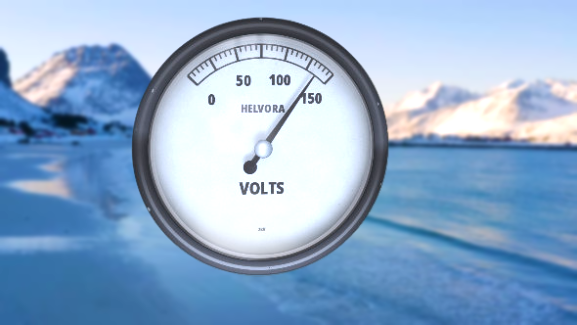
135 V
